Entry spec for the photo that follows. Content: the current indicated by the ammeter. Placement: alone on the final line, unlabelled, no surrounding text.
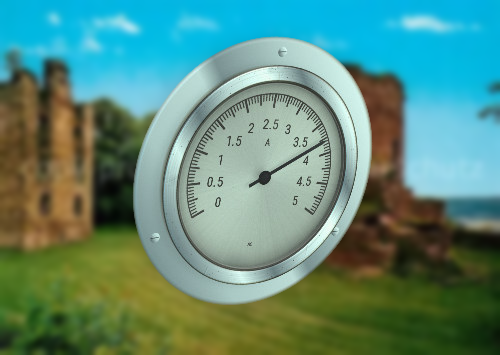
3.75 A
